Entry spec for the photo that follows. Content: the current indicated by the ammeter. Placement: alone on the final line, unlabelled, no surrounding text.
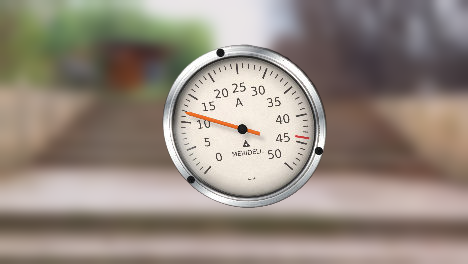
12 A
